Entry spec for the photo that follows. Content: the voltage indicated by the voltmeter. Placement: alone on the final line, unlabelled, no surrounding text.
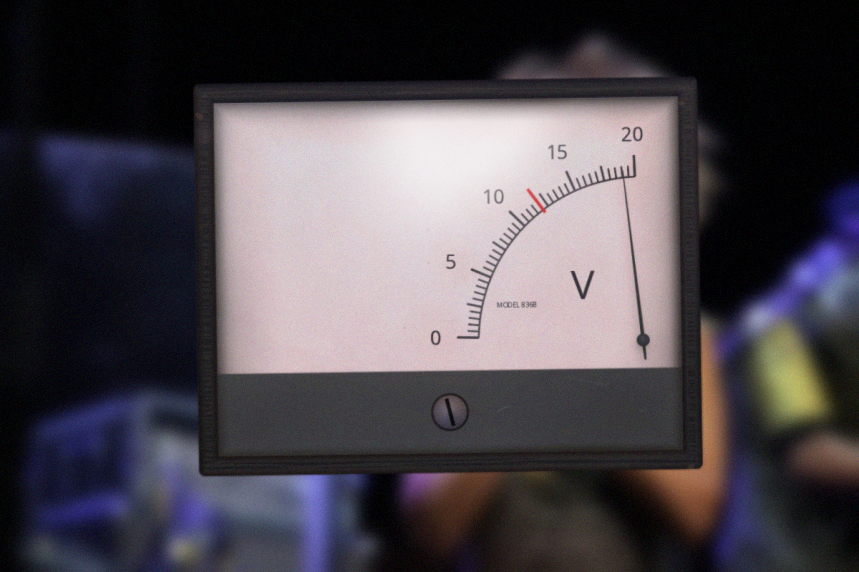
19 V
